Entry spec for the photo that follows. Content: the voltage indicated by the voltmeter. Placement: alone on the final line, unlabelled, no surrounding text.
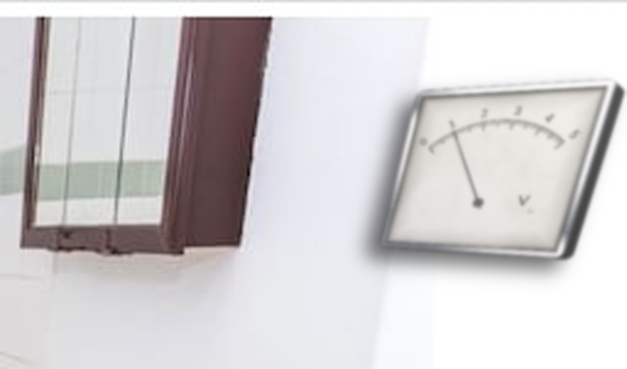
1 V
